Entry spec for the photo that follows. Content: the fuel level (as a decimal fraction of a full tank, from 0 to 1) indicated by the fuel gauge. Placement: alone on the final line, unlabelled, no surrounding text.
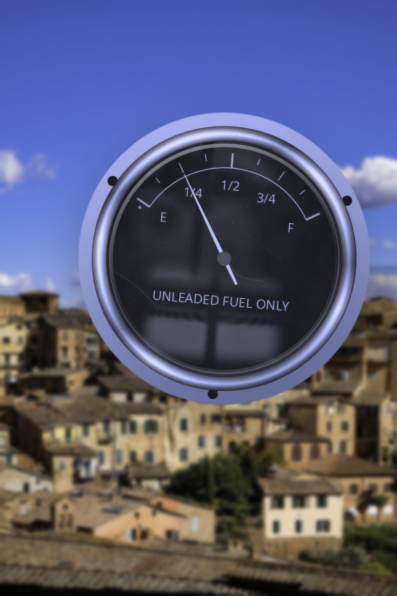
0.25
